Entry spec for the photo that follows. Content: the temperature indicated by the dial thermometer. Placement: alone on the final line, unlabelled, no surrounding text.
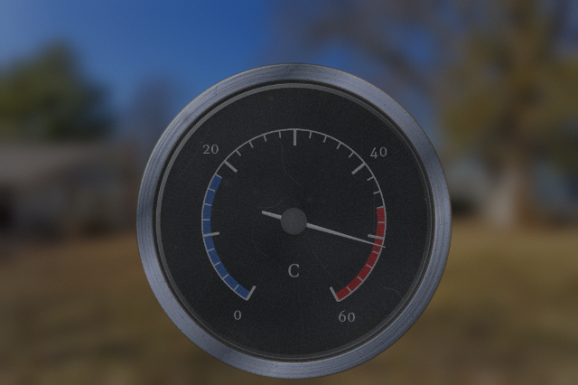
51 °C
